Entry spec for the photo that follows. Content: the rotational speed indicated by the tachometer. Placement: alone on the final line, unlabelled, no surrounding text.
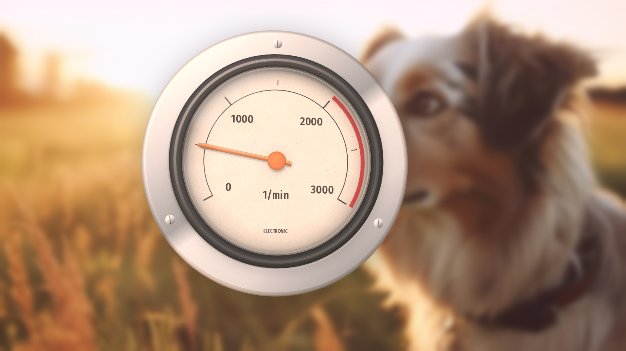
500 rpm
